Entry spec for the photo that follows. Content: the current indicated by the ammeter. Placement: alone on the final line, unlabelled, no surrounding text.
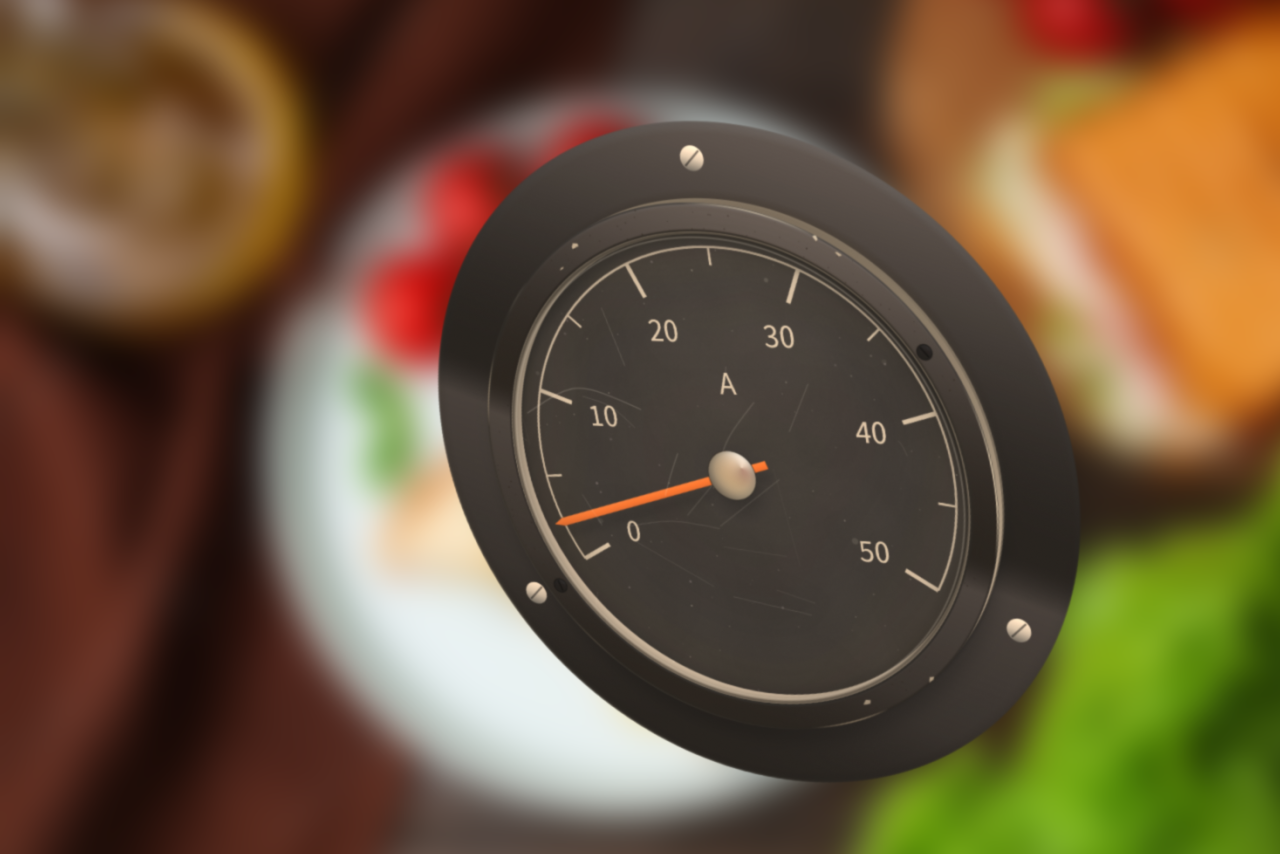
2.5 A
